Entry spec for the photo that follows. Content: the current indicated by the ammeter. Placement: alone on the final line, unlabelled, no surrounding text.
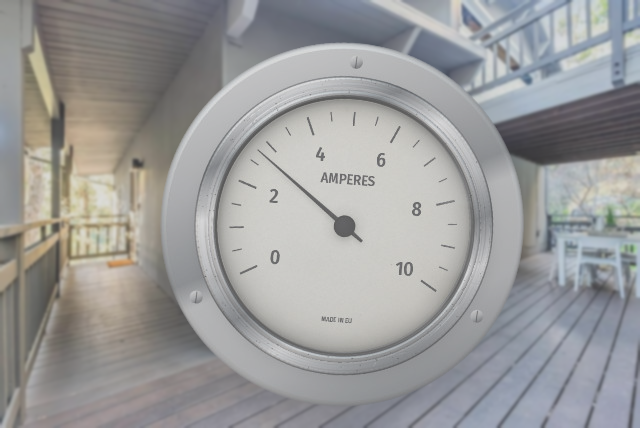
2.75 A
